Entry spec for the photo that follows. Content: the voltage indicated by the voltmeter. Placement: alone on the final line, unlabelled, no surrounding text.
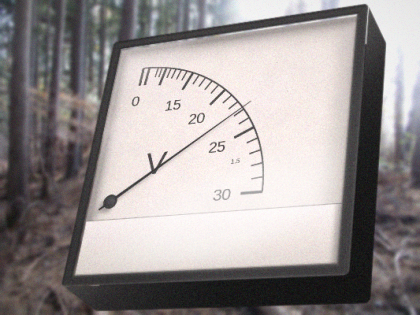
23 V
